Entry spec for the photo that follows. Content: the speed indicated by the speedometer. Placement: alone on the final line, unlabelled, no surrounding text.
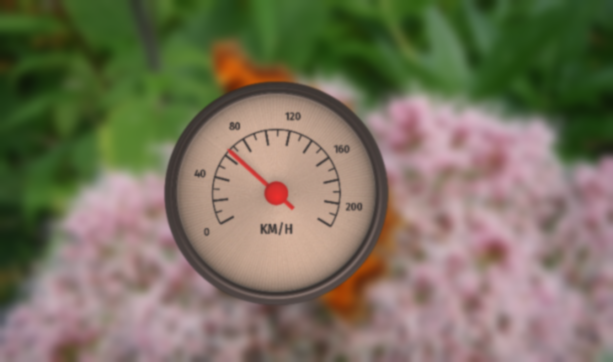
65 km/h
